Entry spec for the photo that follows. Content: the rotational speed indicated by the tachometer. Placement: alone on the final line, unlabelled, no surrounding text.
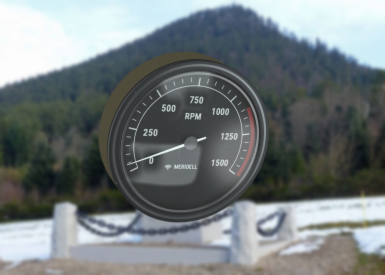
50 rpm
